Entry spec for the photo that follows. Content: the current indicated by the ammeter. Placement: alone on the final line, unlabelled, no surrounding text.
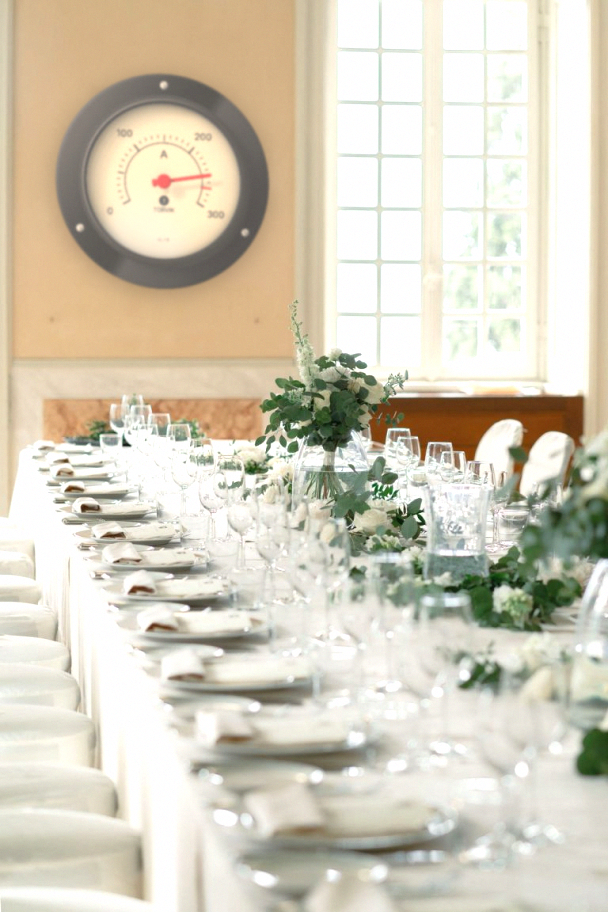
250 A
